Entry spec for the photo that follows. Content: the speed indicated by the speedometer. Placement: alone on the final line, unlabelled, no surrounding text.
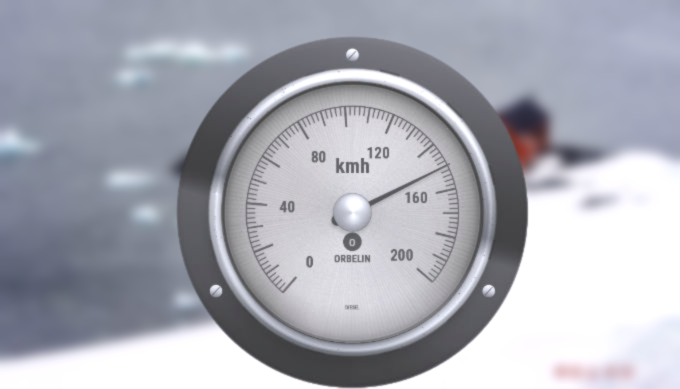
150 km/h
